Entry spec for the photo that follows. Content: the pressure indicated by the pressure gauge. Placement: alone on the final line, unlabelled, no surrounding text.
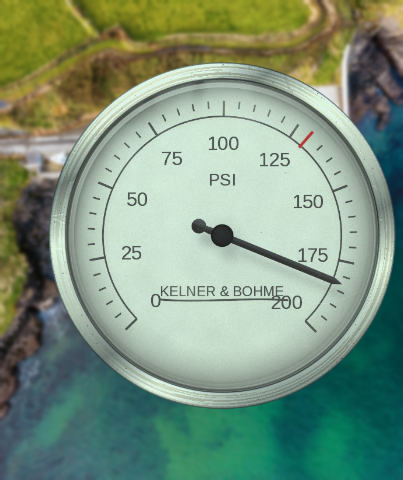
182.5 psi
